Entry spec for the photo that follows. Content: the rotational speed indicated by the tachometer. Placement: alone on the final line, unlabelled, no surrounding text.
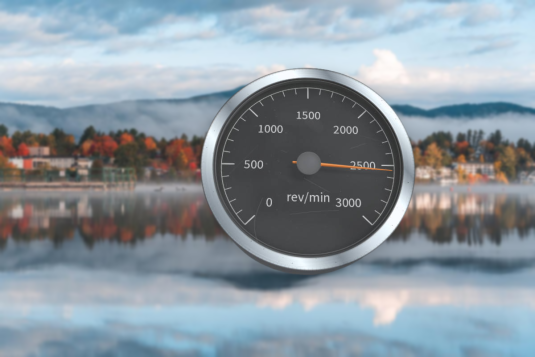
2550 rpm
